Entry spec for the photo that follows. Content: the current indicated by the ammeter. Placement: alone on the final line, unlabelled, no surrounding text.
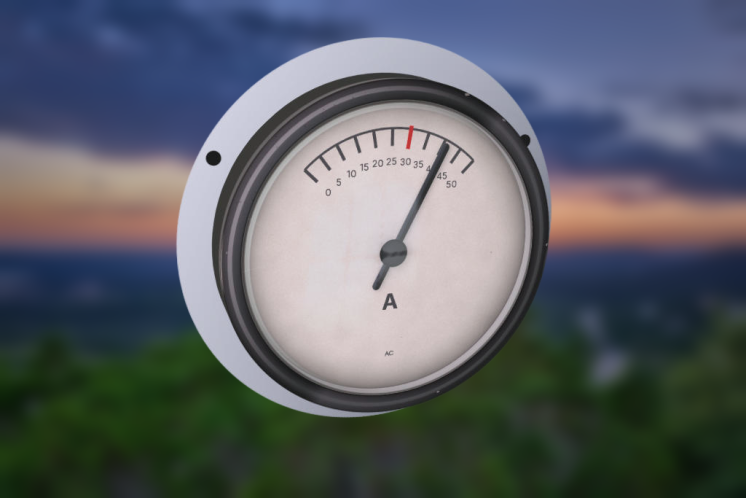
40 A
